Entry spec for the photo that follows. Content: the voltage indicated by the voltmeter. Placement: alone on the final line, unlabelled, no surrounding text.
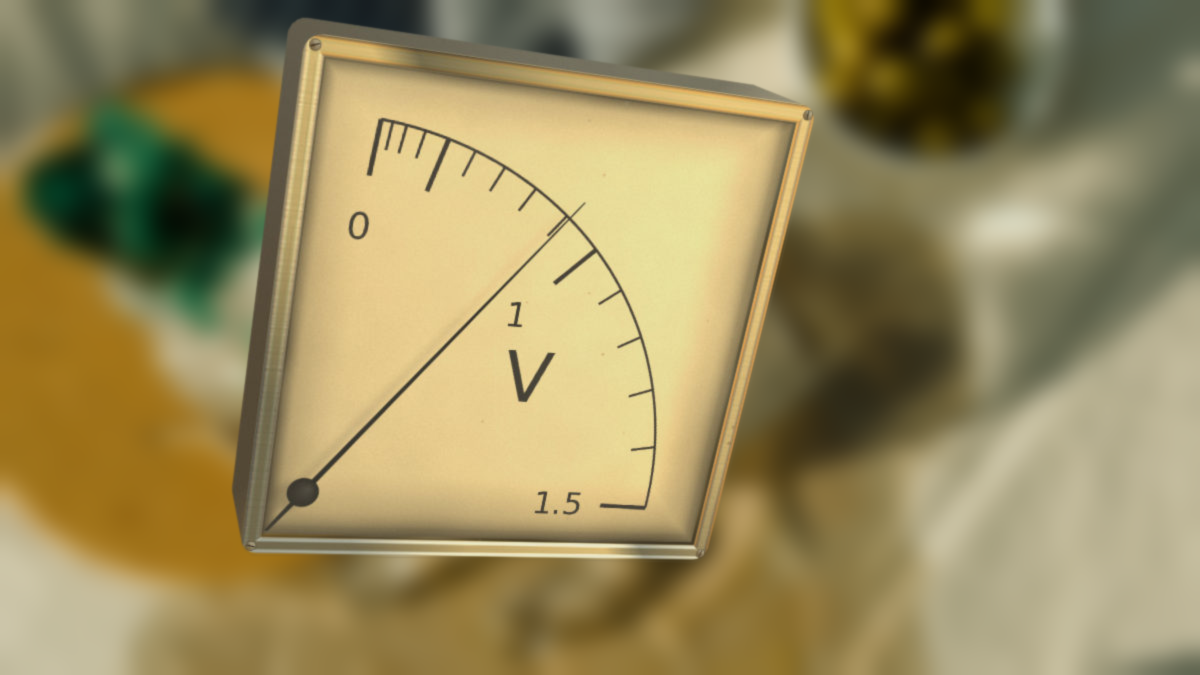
0.9 V
